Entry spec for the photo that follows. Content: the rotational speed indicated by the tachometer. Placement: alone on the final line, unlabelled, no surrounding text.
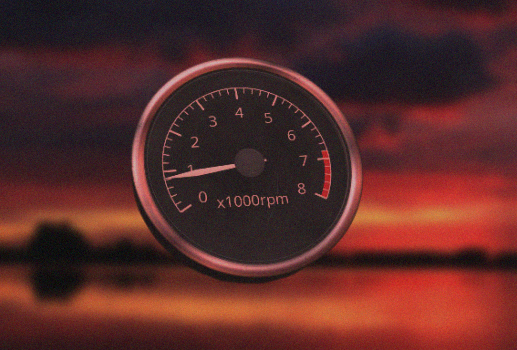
800 rpm
